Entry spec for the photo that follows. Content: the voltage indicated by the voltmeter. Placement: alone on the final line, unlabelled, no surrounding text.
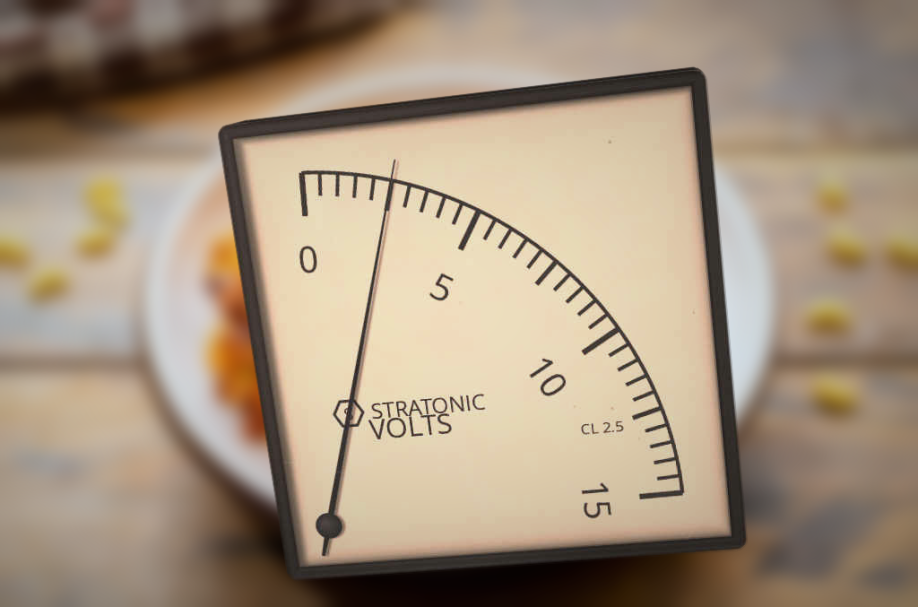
2.5 V
